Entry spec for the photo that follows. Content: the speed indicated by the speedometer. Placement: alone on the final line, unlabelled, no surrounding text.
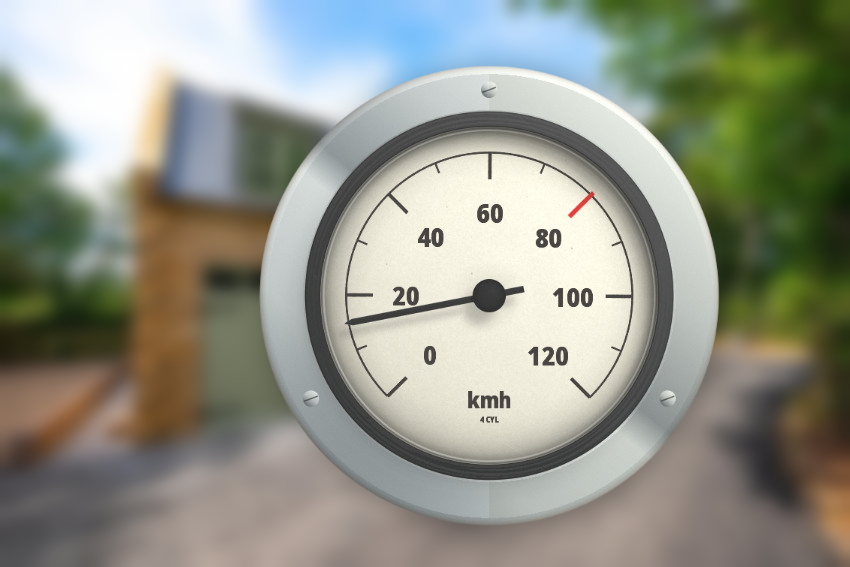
15 km/h
